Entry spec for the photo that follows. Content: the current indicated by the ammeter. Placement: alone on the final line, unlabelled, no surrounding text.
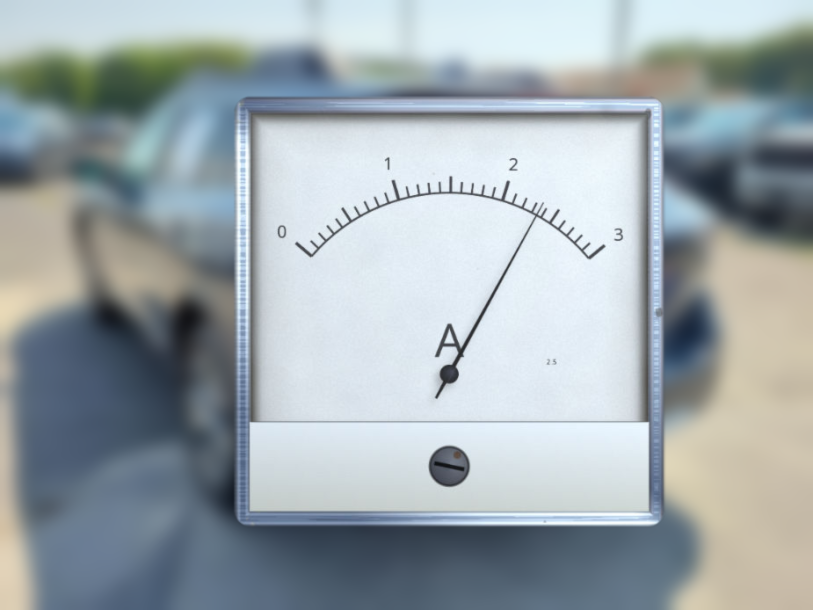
2.35 A
